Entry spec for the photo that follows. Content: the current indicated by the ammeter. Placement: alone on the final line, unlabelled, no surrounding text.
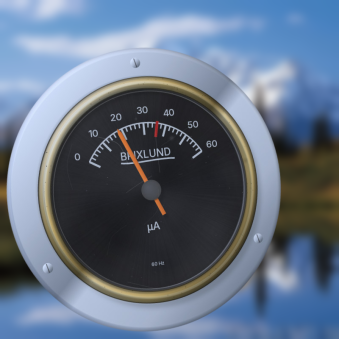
18 µA
